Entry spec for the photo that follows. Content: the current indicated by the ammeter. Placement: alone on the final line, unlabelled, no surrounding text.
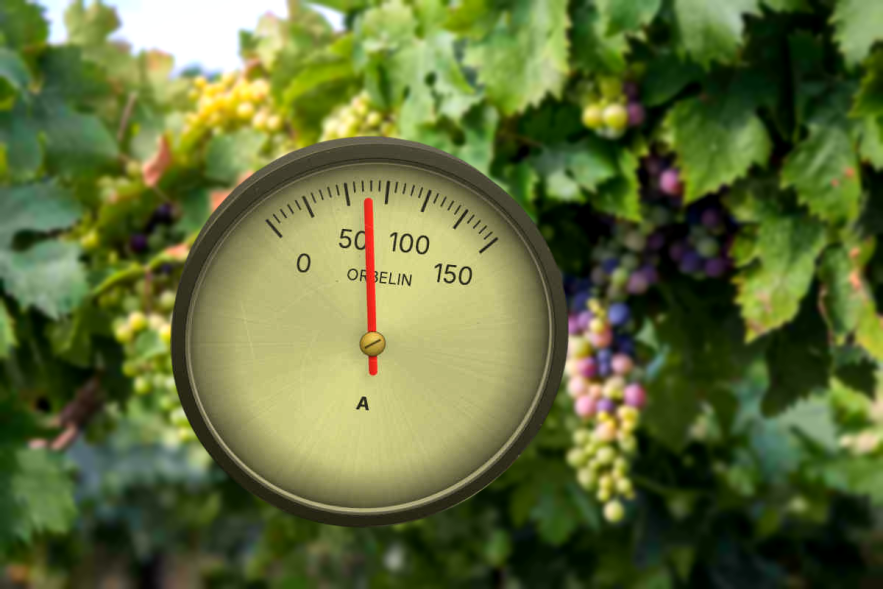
62.5 A
